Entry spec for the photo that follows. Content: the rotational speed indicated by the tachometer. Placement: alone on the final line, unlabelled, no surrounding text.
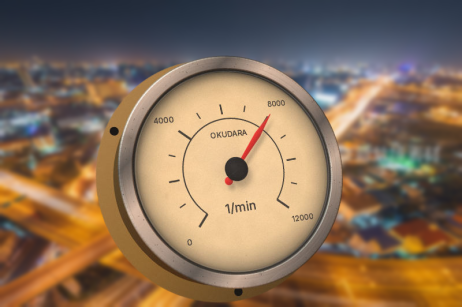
8000 rpm
